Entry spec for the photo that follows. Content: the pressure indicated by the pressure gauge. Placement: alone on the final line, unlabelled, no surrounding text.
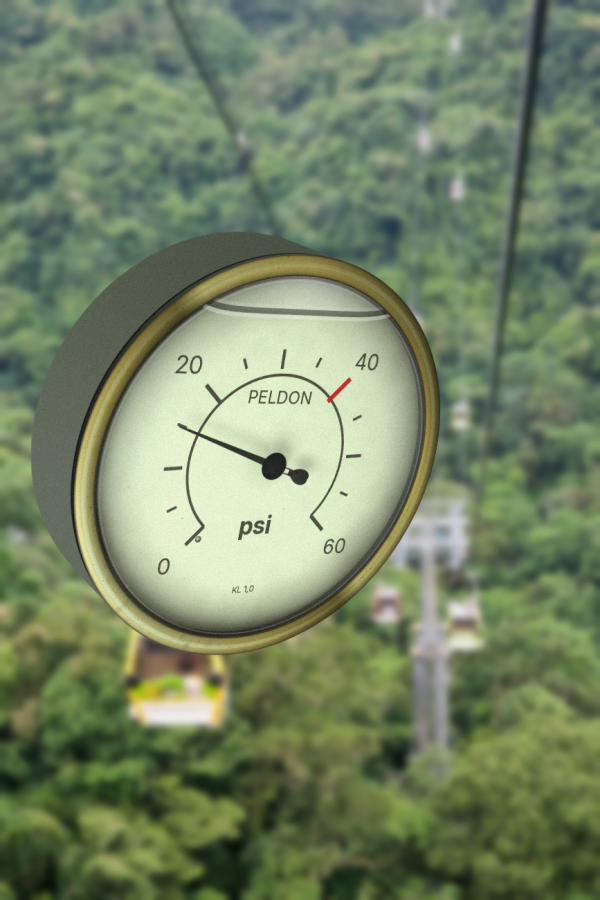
15 psi
